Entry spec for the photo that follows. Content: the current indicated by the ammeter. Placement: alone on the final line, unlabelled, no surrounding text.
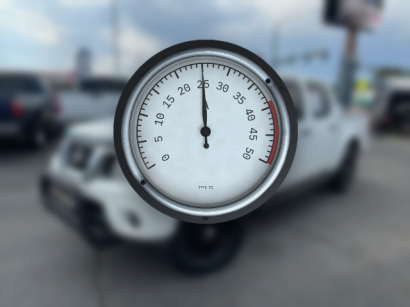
25 A
